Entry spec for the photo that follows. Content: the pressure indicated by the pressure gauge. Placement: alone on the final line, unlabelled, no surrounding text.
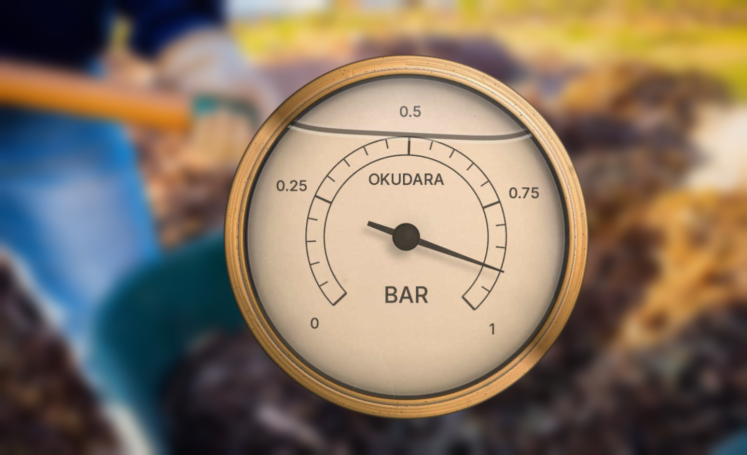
0.9 bar
